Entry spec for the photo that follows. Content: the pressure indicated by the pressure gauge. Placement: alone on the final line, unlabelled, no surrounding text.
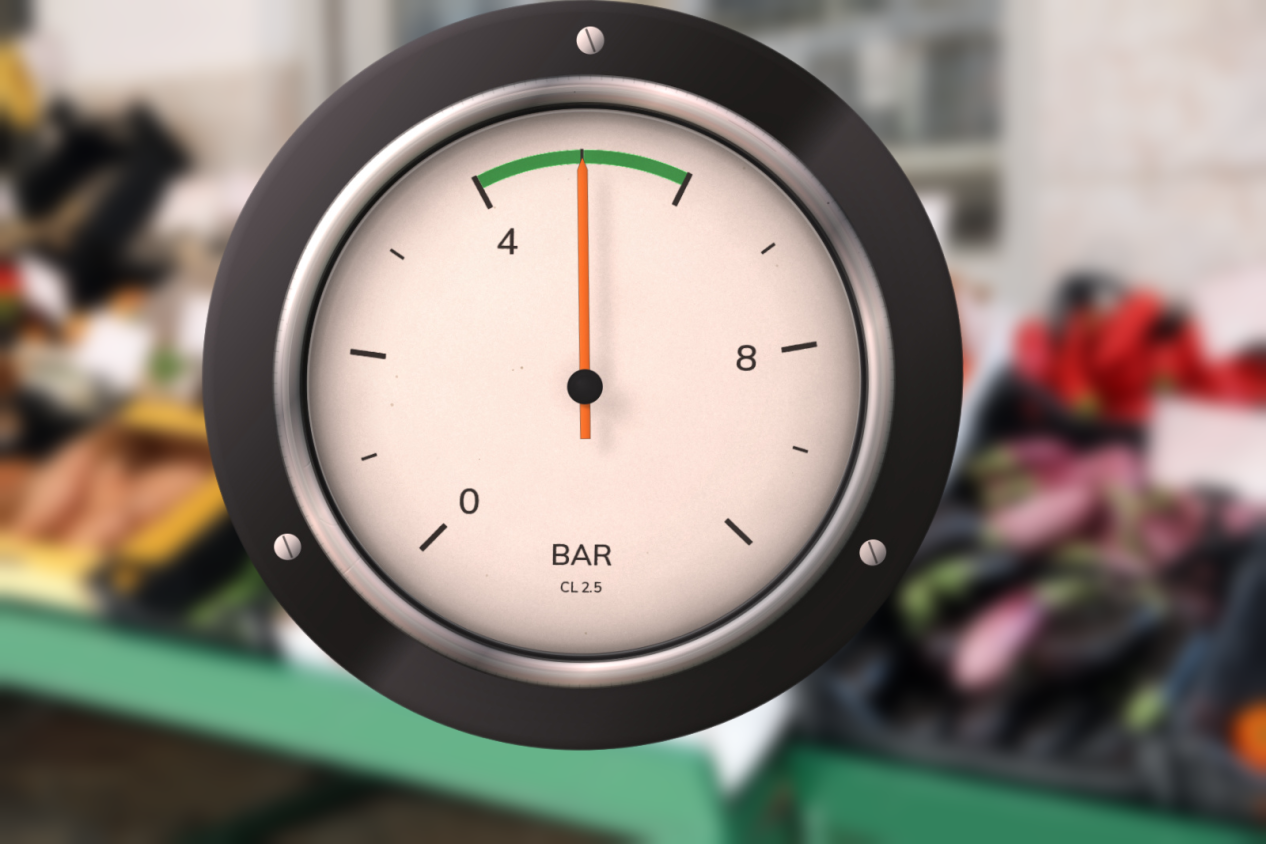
5 bar
